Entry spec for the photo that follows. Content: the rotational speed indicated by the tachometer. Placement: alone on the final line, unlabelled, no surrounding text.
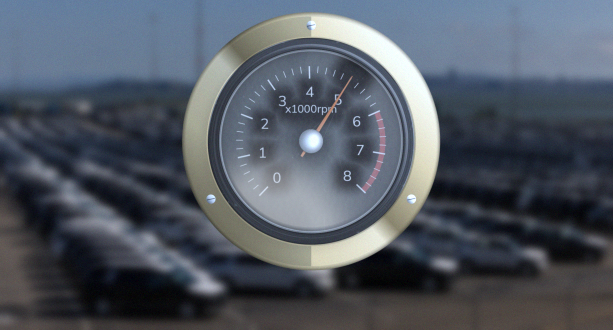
5000 rpm
